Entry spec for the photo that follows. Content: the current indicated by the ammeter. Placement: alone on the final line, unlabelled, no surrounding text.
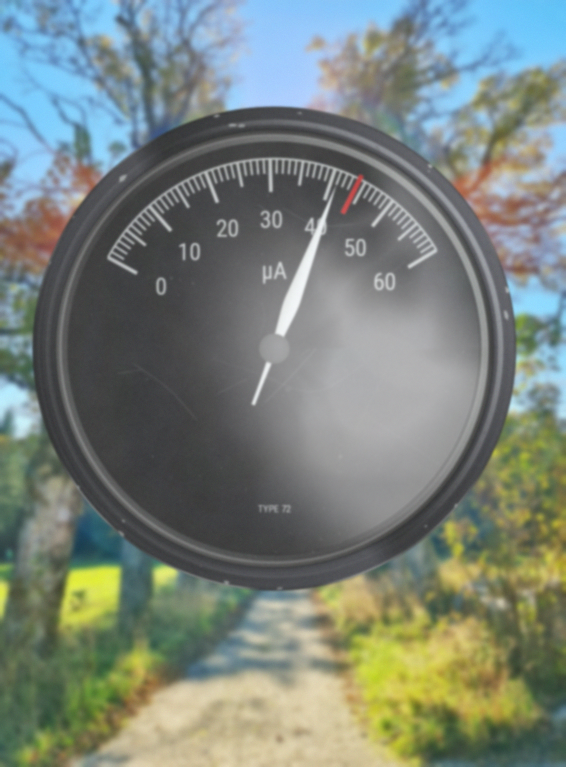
41 µA
